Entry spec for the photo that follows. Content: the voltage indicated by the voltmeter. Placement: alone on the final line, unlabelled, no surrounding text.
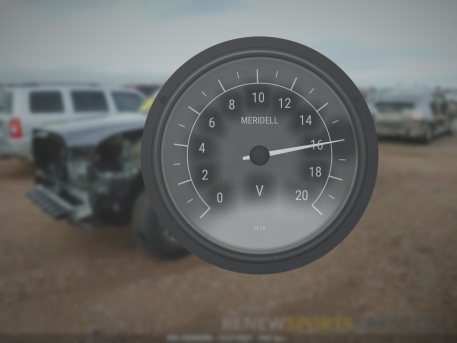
16 V
